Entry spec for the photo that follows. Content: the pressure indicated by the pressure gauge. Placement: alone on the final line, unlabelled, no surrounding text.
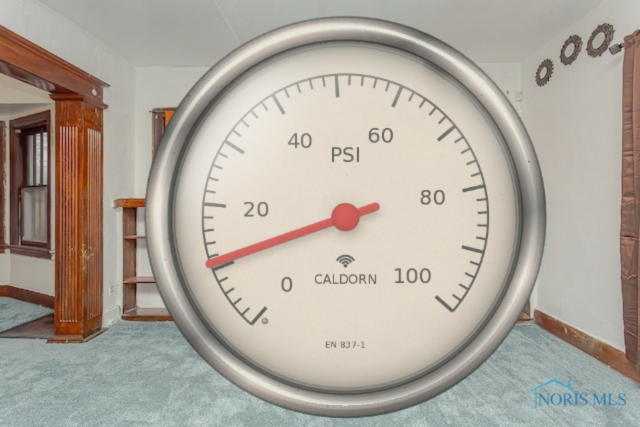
11 psi
